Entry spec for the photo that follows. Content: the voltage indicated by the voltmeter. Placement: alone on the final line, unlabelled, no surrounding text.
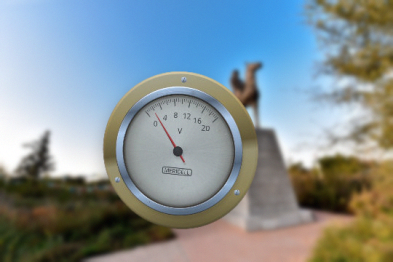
2 V
